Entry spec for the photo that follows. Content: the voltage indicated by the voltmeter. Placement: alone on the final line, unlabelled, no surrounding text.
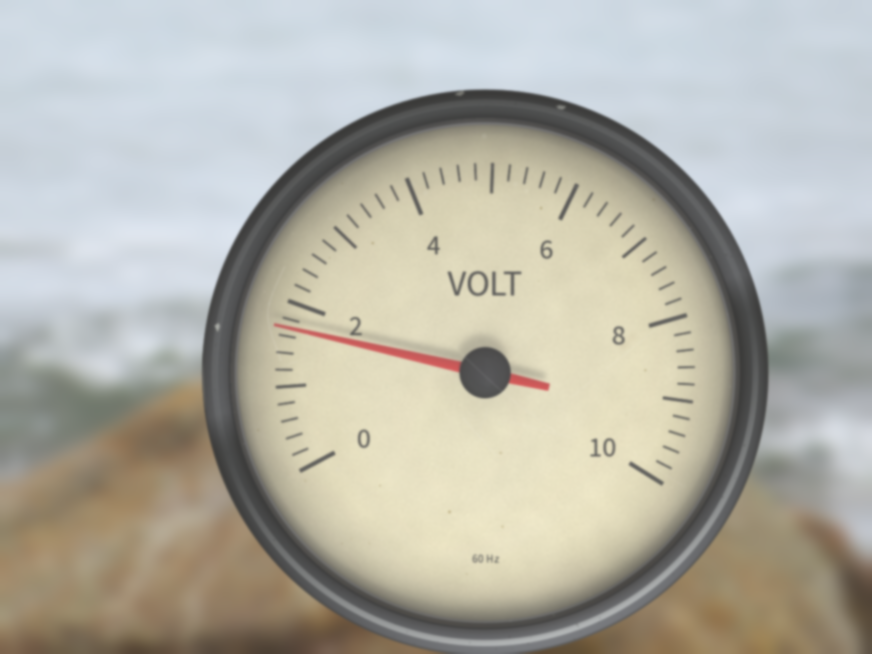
1.7 V
